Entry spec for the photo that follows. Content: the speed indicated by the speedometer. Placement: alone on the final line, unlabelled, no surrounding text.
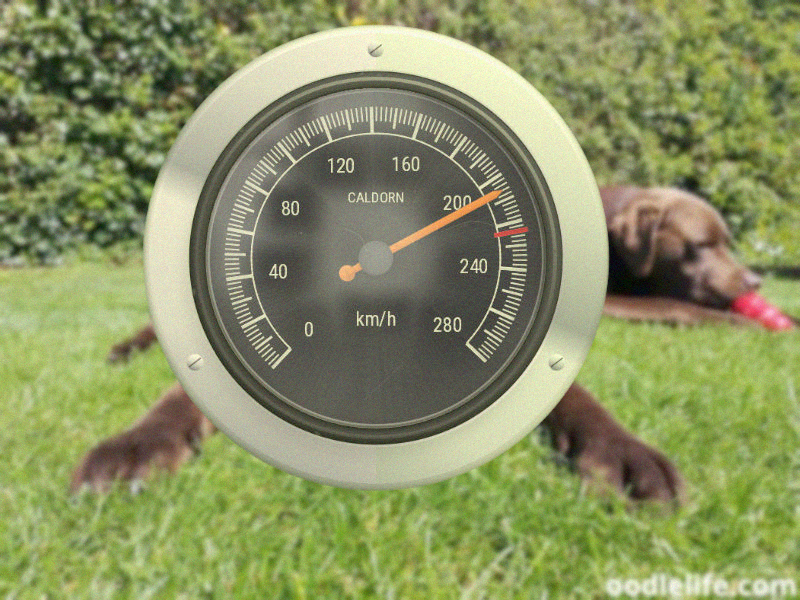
206 km/h
